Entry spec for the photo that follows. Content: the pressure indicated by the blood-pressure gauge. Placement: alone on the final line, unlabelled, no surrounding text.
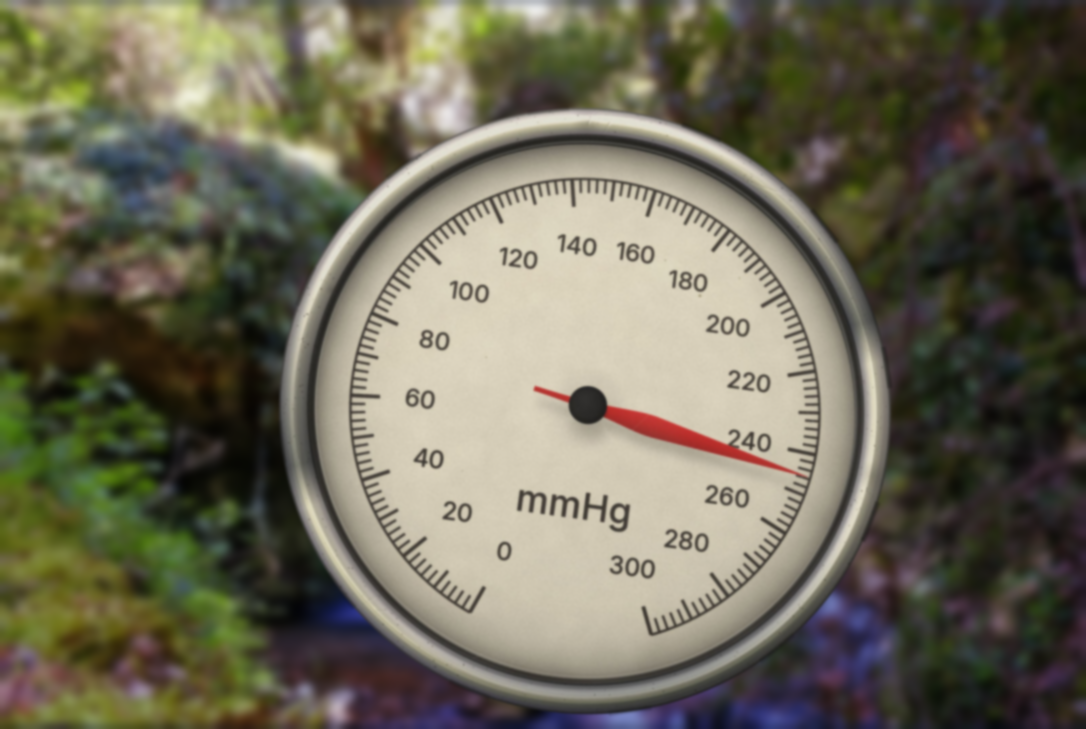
246 mmHg
